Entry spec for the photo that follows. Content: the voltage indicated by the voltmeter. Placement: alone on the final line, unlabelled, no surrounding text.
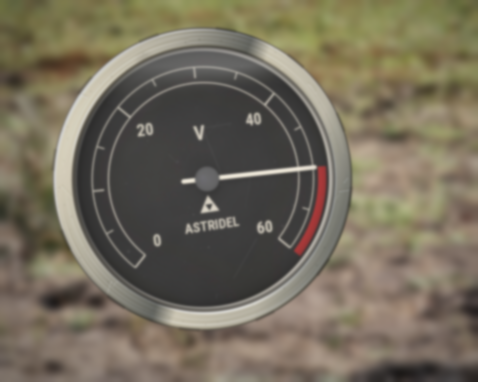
50 V
